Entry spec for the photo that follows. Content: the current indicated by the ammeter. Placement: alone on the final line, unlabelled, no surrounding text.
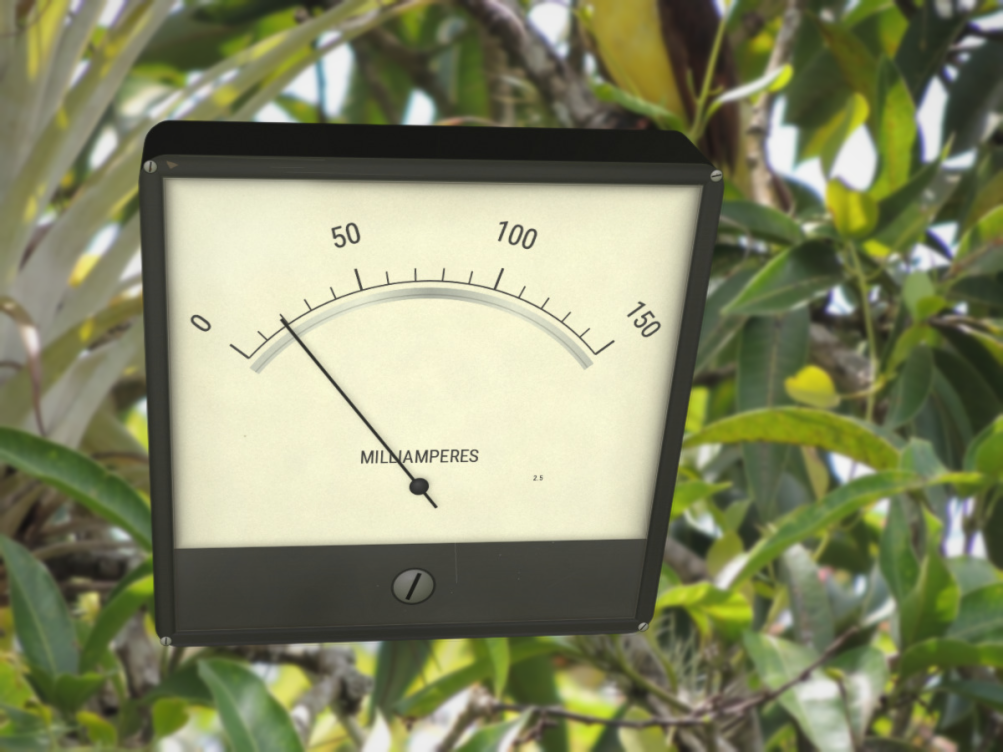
20 mA
